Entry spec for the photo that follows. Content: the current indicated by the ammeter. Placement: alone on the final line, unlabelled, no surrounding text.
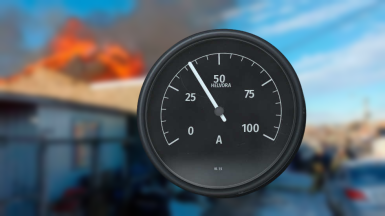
37.5 A
